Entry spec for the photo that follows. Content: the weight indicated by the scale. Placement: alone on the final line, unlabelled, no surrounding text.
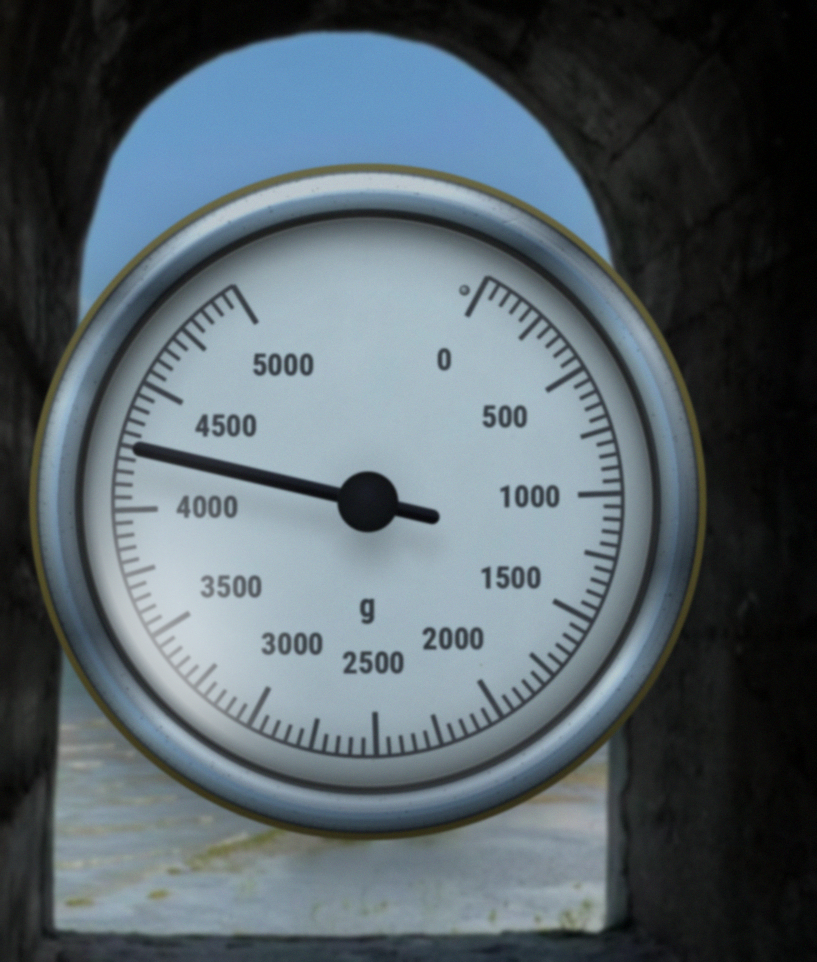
4250 g
